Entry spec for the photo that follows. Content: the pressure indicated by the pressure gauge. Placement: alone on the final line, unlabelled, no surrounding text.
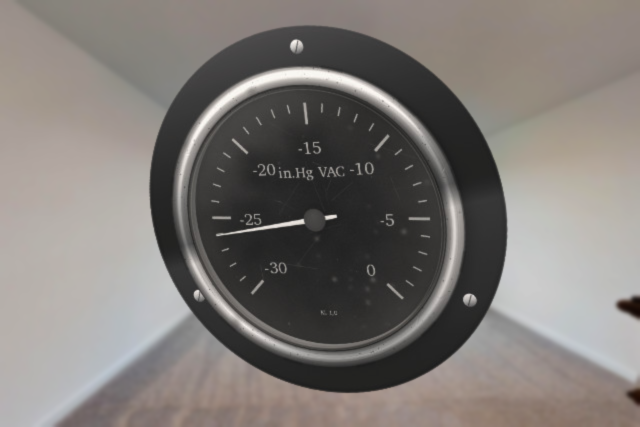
-26 inHg
